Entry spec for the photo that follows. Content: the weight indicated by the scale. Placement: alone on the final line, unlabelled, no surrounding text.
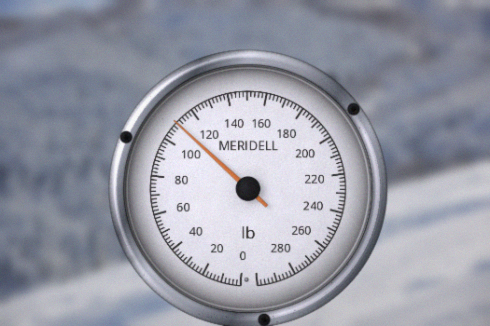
110 lb
